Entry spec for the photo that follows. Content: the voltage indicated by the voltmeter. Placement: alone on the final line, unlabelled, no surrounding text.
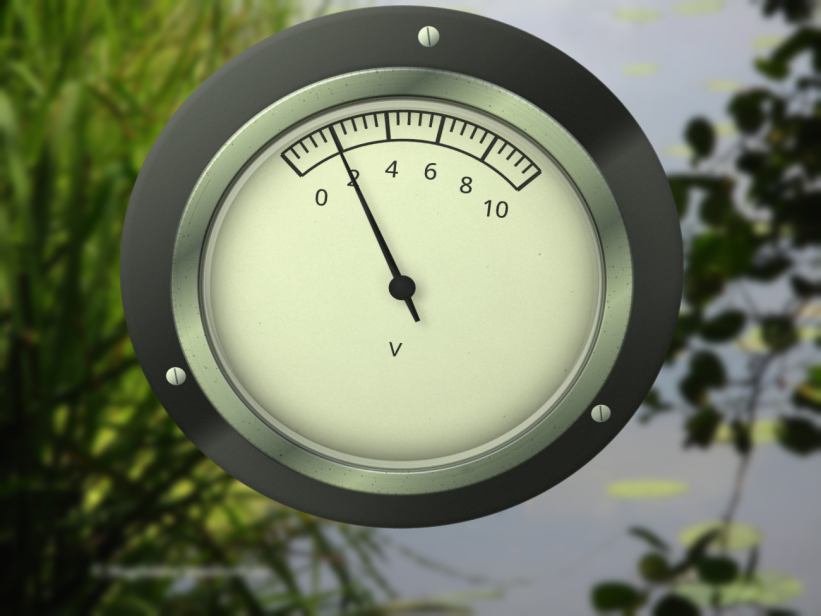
2 V
